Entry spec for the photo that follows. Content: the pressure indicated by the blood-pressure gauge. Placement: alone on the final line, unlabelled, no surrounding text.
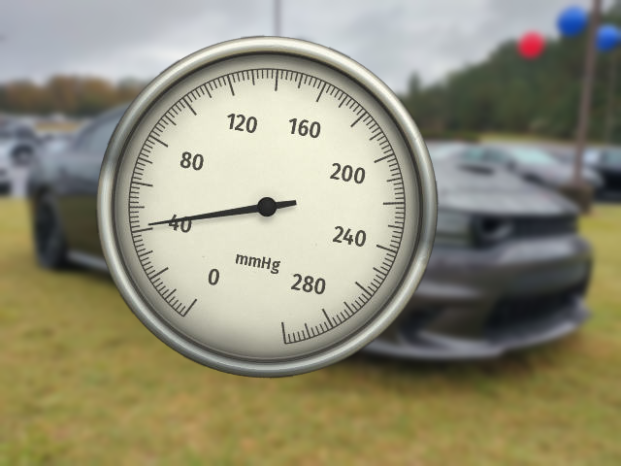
42 mmHg
